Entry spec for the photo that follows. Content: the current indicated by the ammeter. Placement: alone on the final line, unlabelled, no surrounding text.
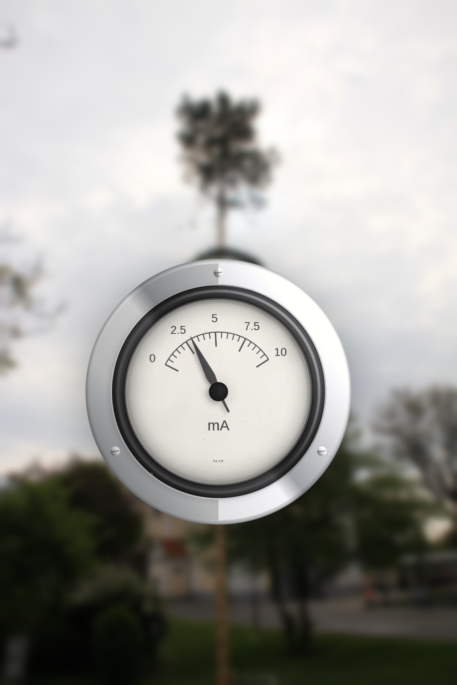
3 mA
